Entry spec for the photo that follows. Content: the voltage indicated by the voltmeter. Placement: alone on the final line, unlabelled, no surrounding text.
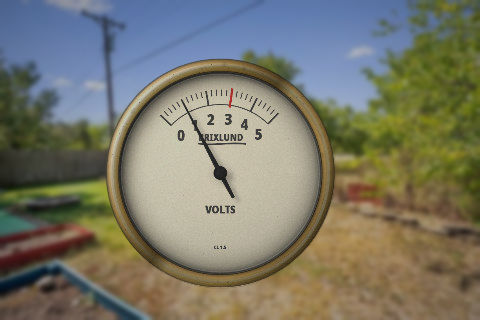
1 V
